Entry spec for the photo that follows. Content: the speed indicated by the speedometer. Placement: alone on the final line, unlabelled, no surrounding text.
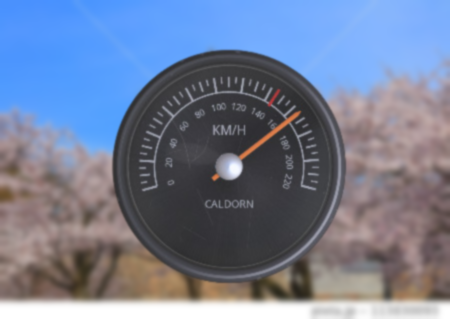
165 km/h
